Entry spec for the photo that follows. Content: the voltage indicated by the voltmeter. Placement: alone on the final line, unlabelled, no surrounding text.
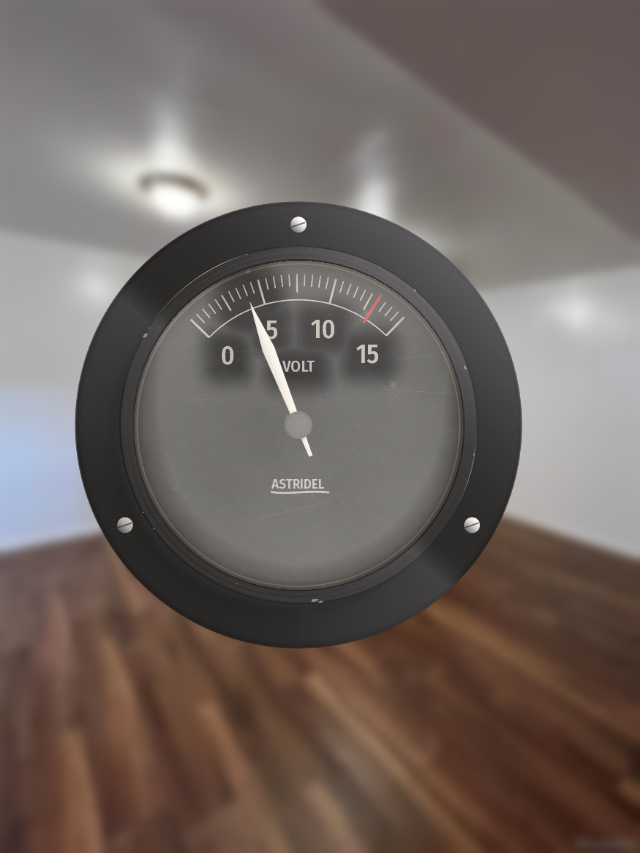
4 V
